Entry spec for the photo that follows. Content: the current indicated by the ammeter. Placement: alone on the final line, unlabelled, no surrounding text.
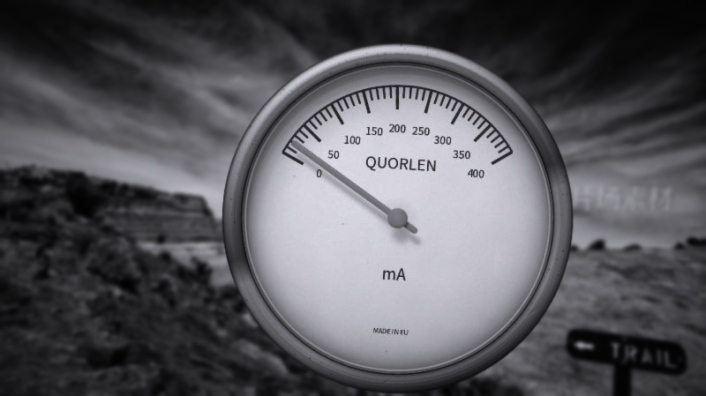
20 mA
